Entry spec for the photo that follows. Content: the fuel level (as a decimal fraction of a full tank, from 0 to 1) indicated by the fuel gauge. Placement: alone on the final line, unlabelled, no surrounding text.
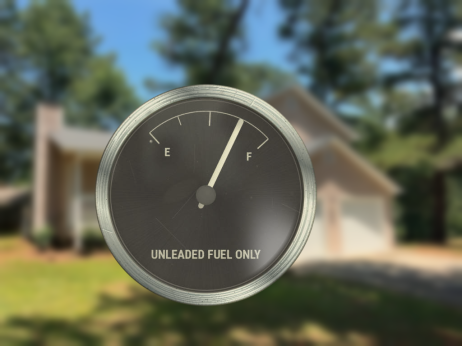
0.75
